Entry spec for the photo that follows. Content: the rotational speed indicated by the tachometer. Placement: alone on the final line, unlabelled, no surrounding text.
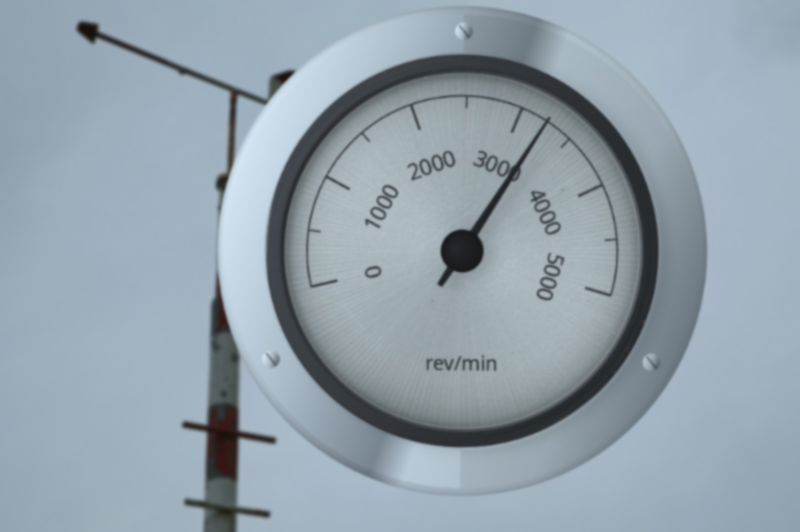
3250 rpm
